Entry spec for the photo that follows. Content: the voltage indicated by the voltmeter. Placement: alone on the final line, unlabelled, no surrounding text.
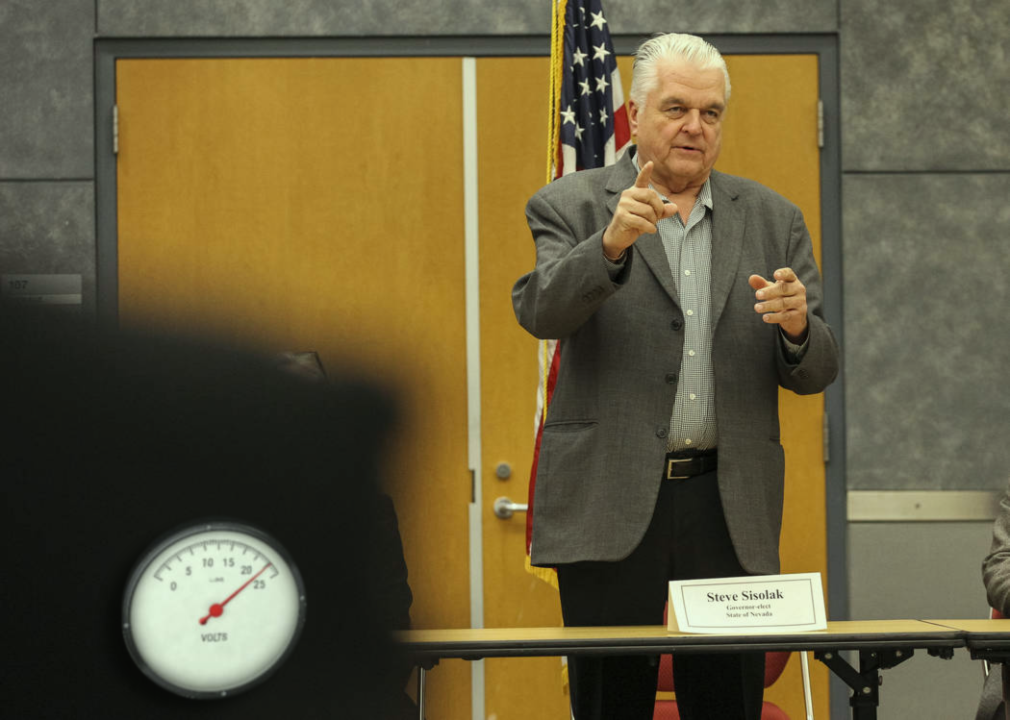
22.5 V
